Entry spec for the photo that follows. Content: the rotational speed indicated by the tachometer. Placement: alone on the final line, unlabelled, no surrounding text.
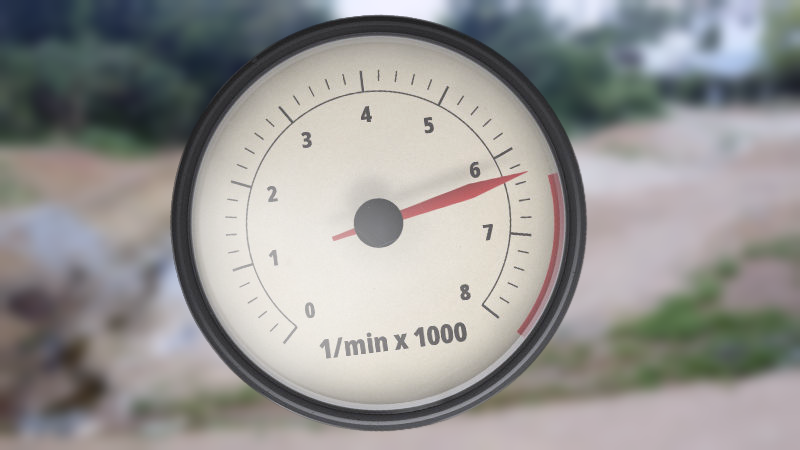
6300 rpm
